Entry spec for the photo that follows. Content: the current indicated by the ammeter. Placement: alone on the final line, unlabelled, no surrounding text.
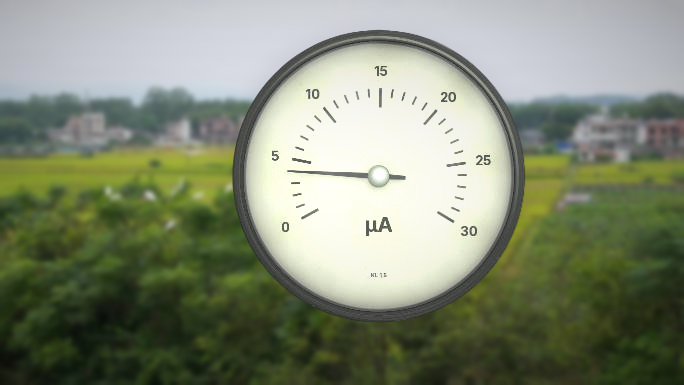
4 µA
